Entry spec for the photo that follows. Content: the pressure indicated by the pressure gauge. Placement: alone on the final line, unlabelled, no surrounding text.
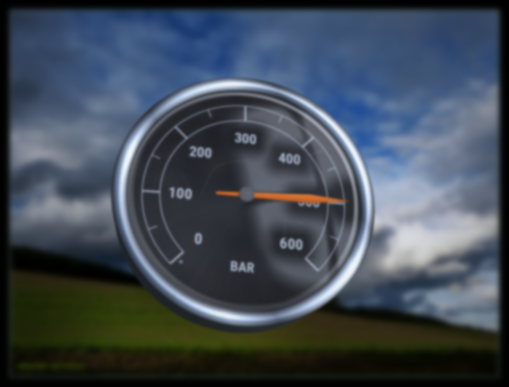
500 bar
